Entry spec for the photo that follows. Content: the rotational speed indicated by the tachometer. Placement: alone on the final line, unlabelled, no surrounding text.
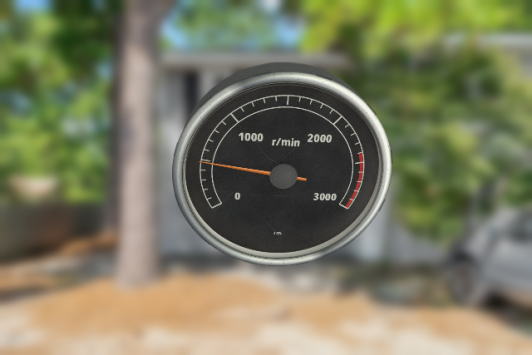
500 rpm
